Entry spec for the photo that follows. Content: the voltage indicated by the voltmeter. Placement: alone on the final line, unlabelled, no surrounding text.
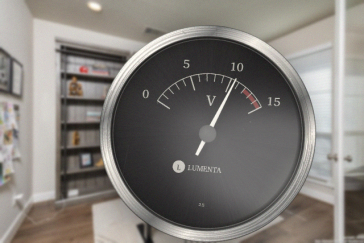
10.5 V
